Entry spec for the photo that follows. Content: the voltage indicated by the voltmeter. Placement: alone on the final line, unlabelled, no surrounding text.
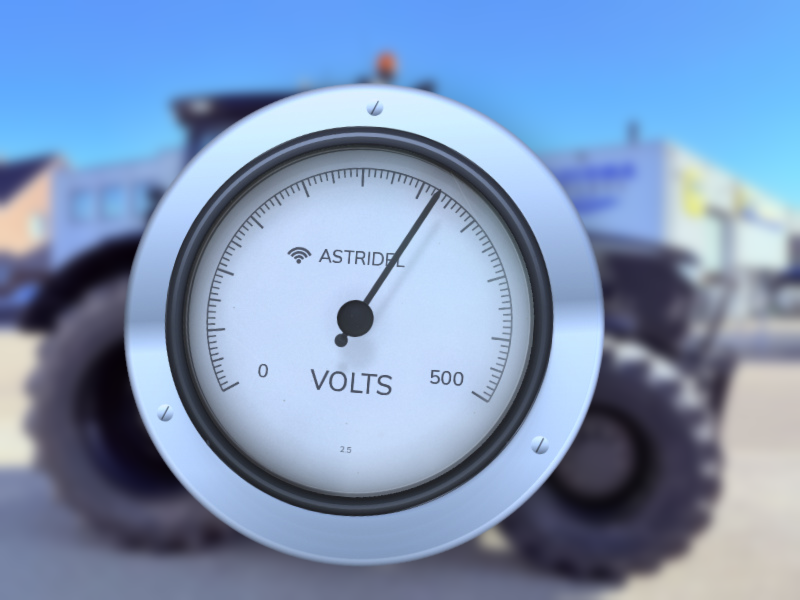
315 V
